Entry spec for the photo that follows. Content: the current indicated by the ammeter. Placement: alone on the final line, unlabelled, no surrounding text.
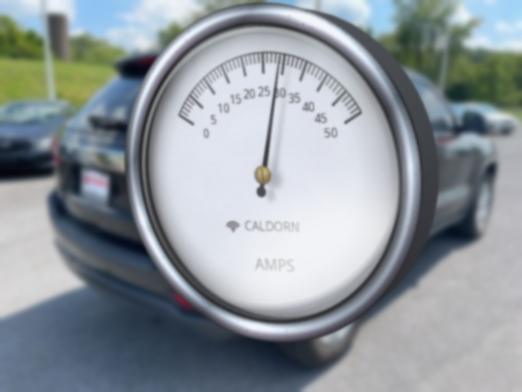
30 A
